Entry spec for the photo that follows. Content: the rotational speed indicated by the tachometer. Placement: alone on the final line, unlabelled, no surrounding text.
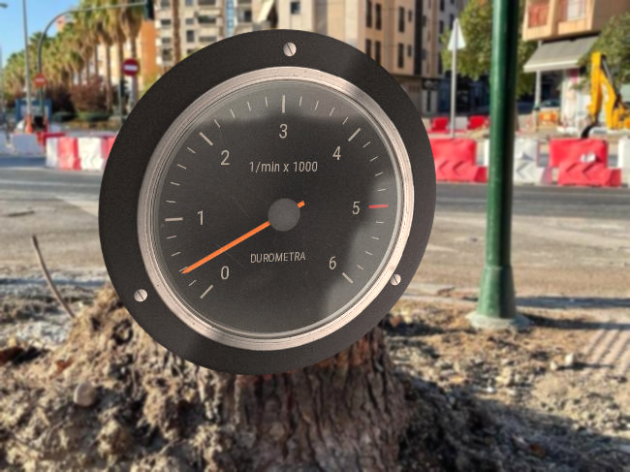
400 rpm
